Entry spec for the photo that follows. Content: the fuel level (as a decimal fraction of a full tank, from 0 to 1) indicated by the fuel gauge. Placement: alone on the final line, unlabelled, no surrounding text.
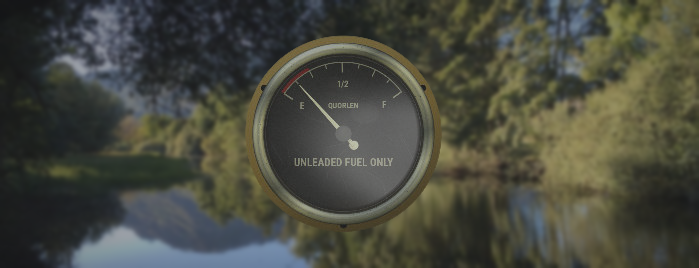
0.125
